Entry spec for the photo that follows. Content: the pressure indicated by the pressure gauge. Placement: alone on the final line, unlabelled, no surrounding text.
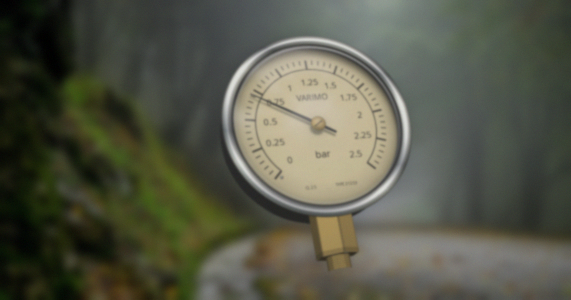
0.7 bar
